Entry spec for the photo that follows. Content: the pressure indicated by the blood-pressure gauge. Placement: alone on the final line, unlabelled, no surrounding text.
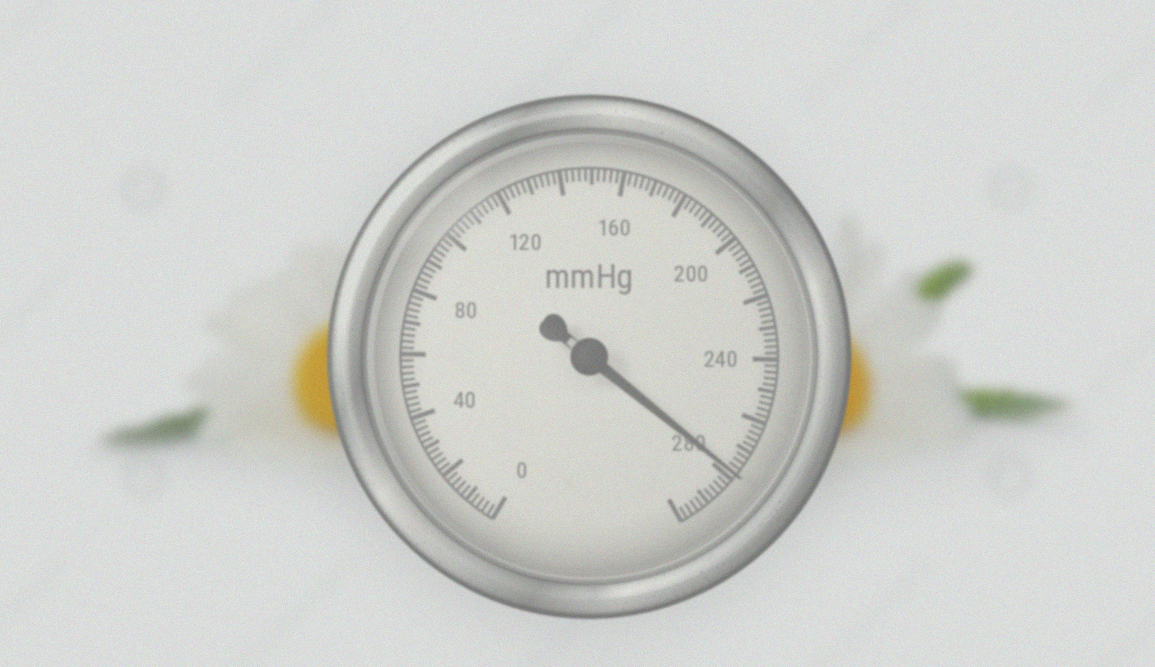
278 mmHg
